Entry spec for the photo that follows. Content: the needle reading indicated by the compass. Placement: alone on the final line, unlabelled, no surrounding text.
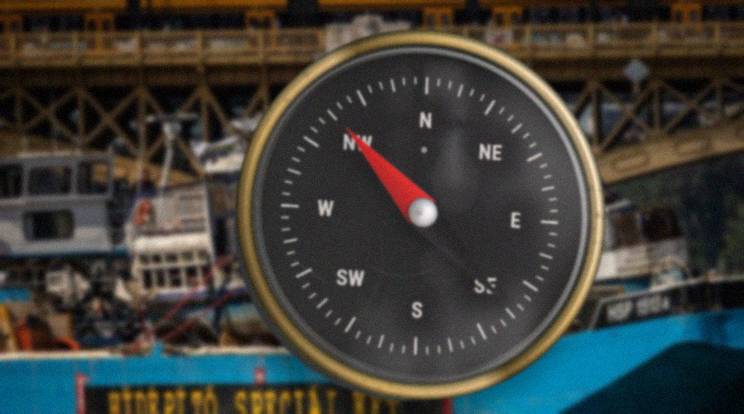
315 °
